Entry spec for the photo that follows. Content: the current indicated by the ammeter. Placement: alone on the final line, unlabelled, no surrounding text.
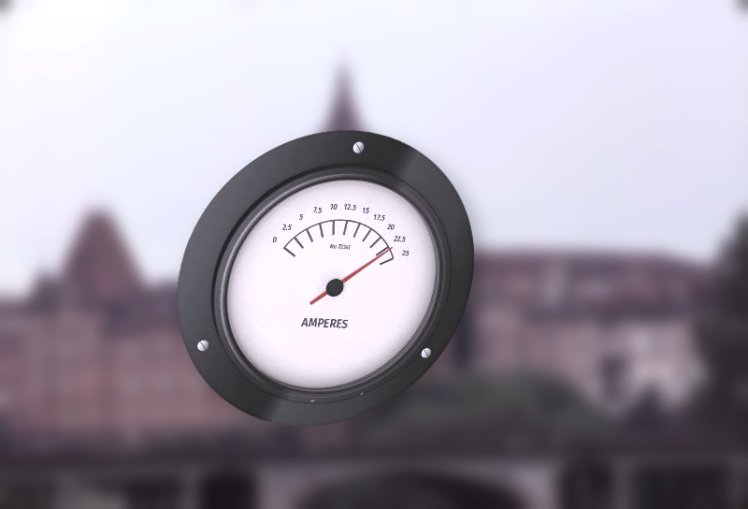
22.5 A
